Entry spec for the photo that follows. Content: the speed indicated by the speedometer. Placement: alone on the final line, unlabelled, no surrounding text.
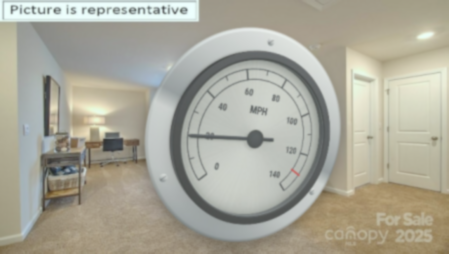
20 mph
